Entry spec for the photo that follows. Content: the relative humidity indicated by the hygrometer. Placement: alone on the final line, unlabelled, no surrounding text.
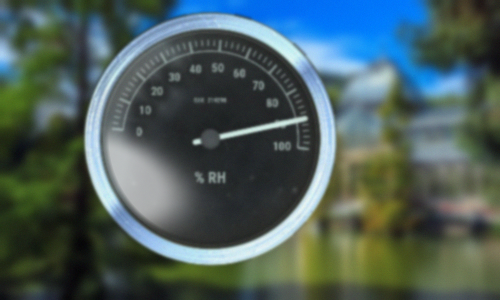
90 %
